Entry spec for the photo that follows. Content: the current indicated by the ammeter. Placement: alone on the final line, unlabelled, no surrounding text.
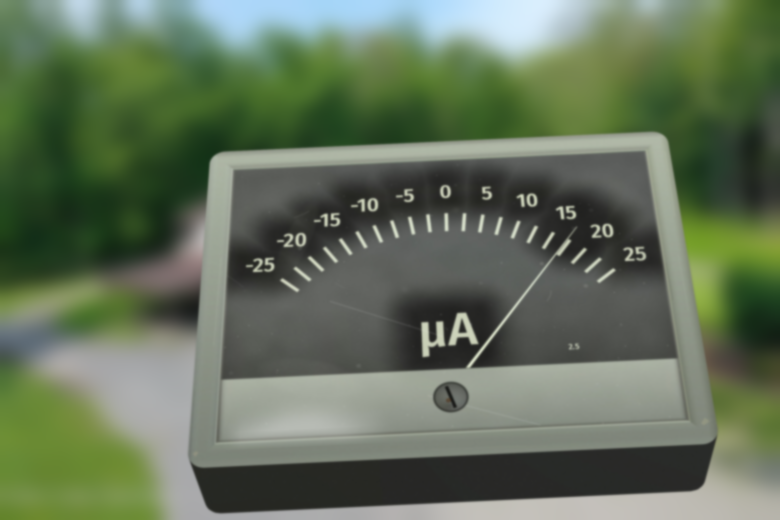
17.5 µA
